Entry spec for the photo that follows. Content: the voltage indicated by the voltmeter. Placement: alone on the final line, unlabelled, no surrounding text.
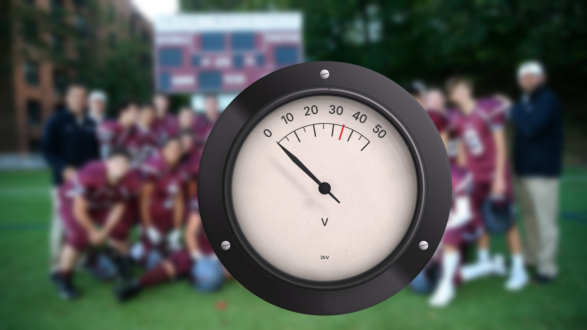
0 V
